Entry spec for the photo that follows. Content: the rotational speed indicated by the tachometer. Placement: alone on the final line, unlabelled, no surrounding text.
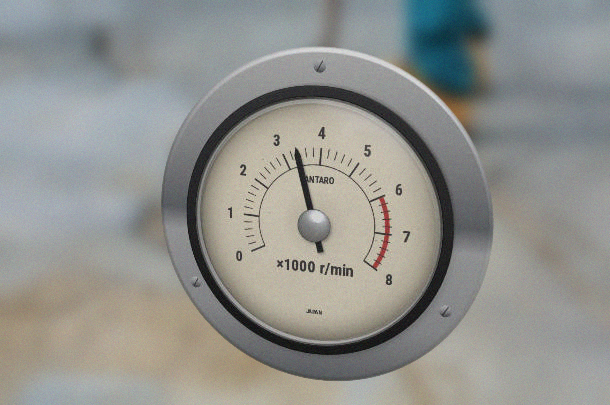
3400 rpm
